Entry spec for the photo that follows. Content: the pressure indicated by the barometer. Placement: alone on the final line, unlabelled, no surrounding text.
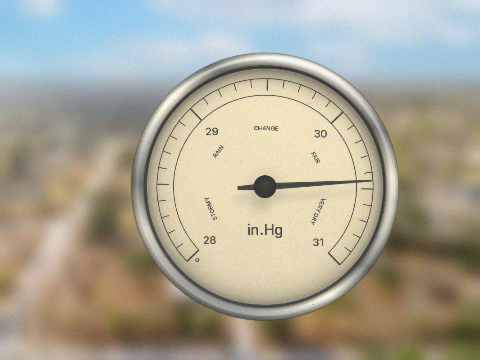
30.45 inHg
